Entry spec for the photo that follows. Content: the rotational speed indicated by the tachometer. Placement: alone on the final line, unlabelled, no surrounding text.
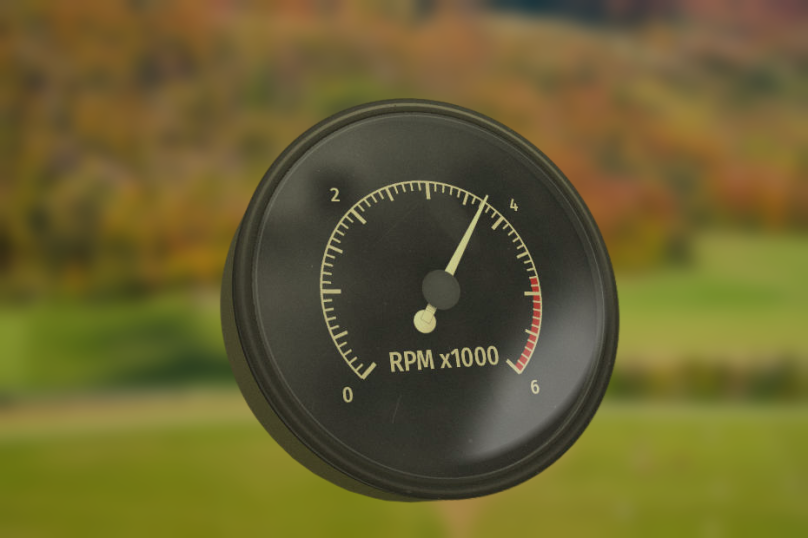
3700 rpm
